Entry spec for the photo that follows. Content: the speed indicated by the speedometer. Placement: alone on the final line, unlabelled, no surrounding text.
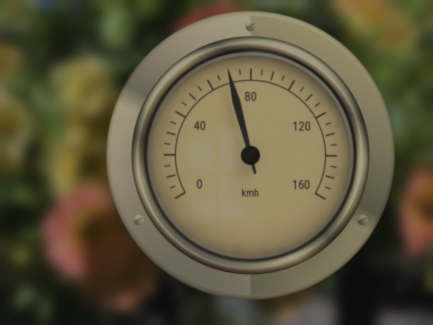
70 km/h
